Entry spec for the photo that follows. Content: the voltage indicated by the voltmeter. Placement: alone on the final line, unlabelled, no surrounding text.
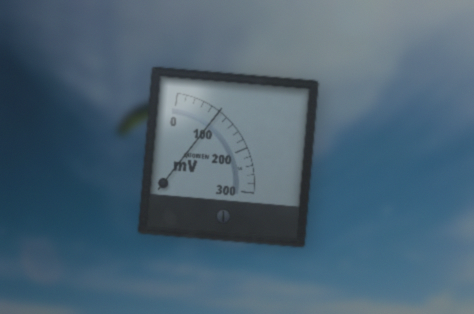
100 mV
